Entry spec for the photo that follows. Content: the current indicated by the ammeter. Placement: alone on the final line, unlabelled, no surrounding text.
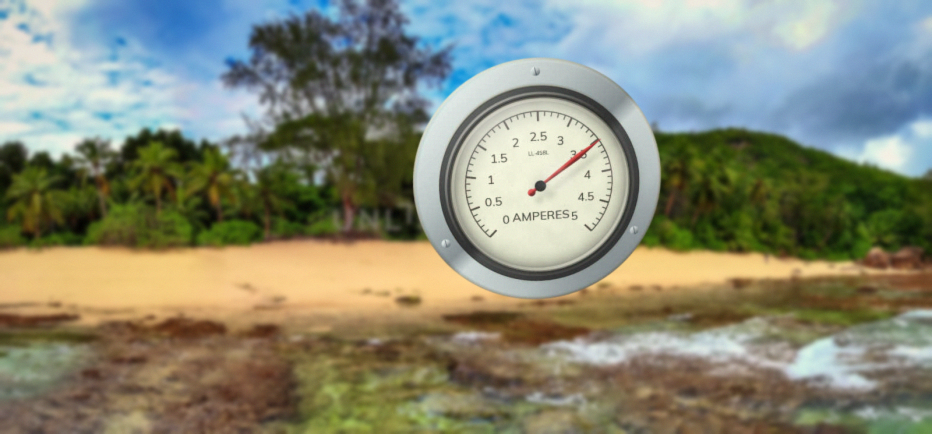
3.5 A
